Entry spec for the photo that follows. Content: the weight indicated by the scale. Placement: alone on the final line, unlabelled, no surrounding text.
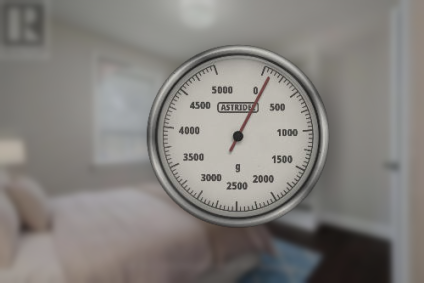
100 g
